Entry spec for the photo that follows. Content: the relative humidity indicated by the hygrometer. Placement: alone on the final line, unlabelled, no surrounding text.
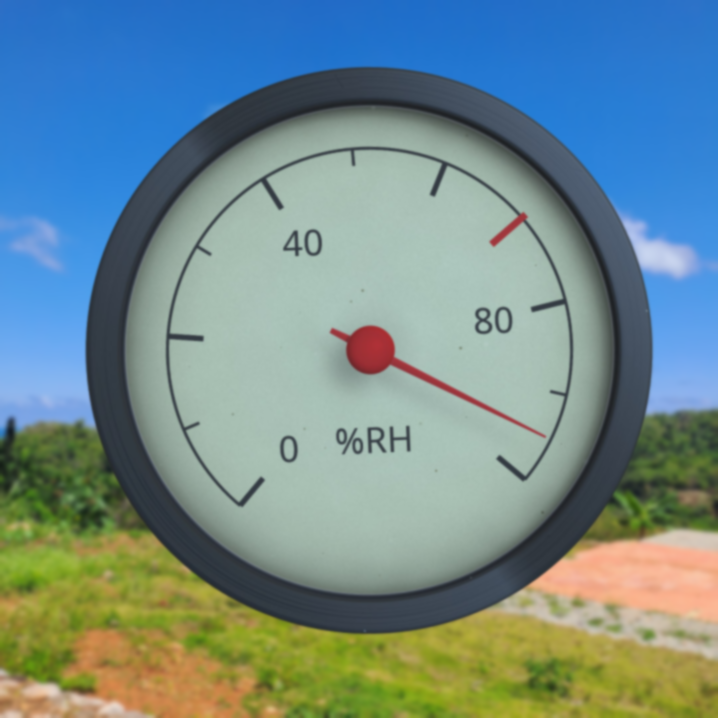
95 %
